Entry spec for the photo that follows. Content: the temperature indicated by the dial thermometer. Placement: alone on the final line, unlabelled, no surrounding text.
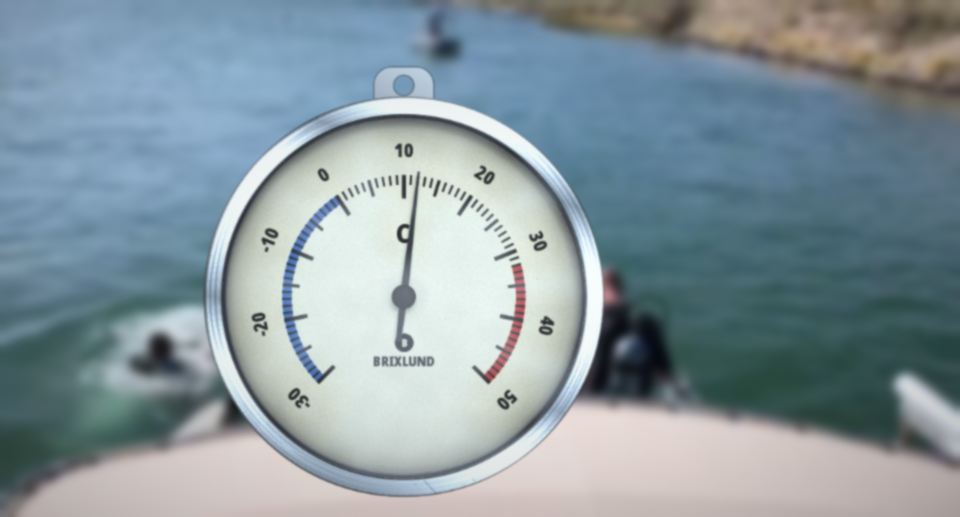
12 °C
